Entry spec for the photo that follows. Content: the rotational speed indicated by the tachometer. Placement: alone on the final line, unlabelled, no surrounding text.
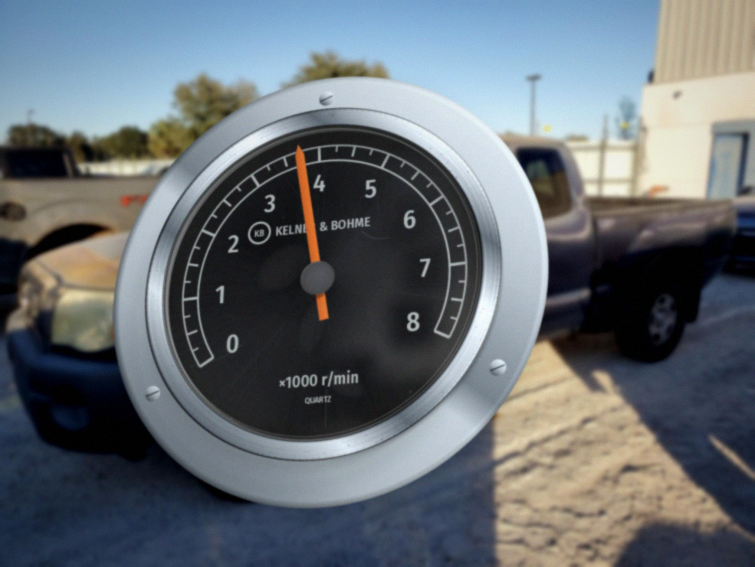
3750 rpm
